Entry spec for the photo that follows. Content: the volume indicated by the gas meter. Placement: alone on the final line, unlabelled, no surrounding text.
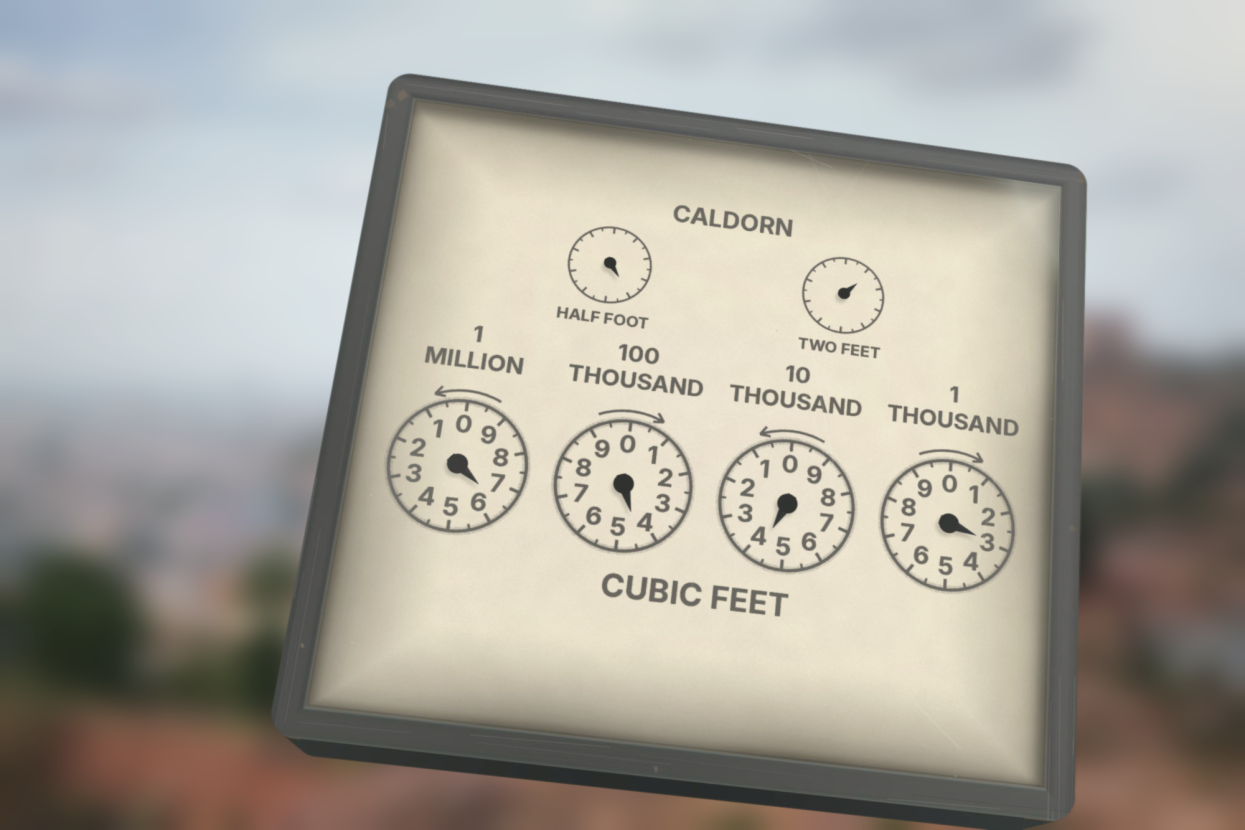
644300 ft³
